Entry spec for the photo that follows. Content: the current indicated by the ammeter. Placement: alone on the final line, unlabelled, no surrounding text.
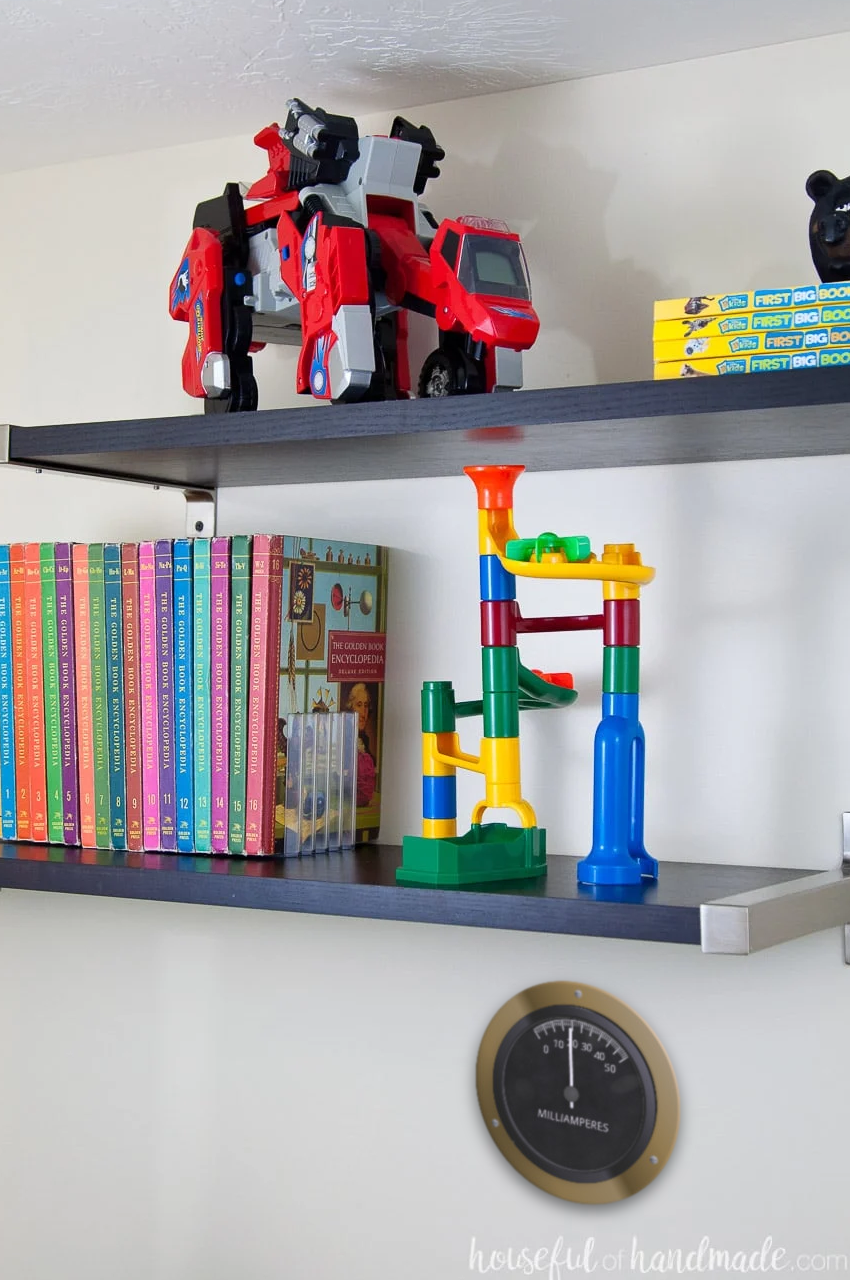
20 mA
